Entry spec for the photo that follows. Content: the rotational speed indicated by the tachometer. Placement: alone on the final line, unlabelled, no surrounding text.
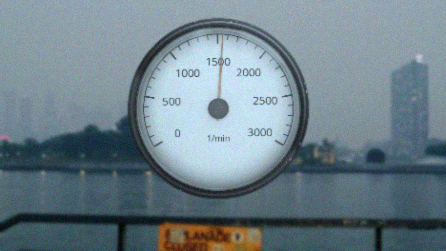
1550 rpm
